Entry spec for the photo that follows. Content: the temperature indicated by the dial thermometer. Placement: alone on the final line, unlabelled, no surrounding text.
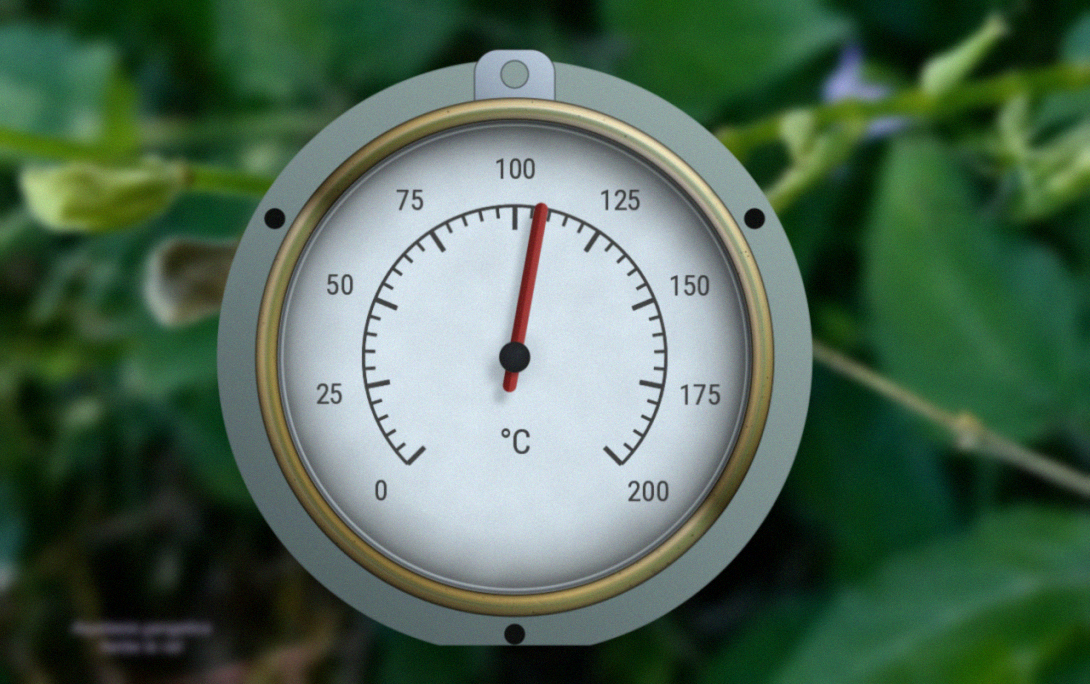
107.5 °C
